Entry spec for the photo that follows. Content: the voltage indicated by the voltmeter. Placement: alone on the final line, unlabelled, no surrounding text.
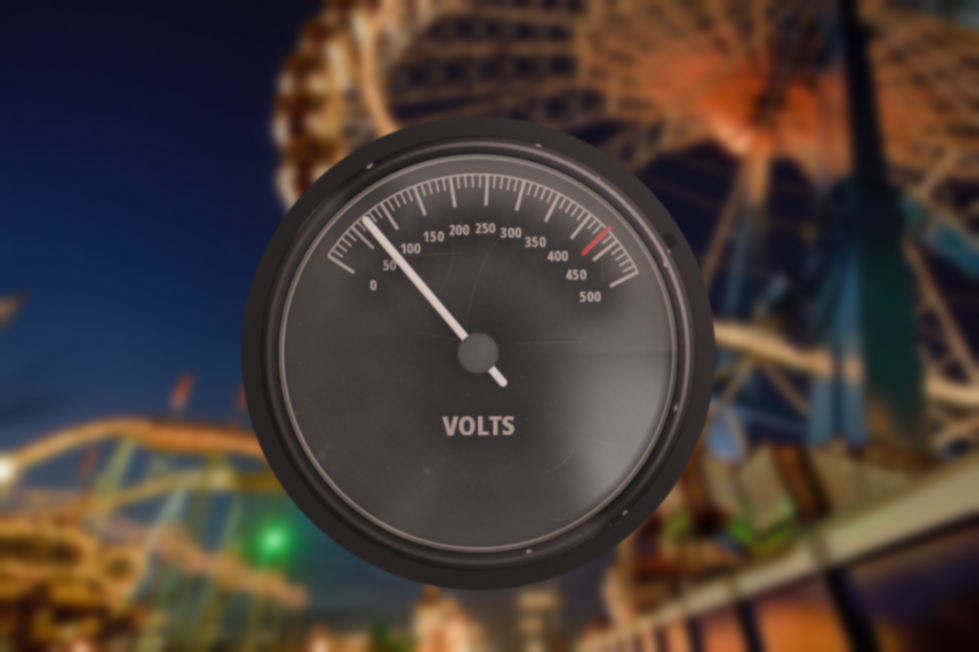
70 V
